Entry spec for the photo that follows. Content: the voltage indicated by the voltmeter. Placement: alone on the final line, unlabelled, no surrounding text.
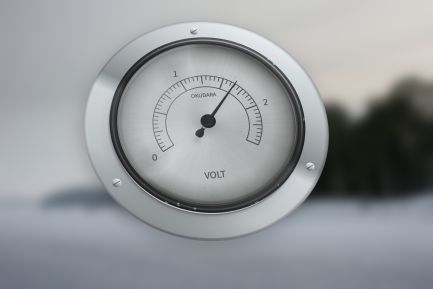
1.65 V
